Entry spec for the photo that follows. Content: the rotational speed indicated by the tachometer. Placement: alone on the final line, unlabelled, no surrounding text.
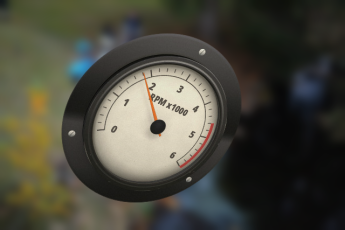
1800 rpm
